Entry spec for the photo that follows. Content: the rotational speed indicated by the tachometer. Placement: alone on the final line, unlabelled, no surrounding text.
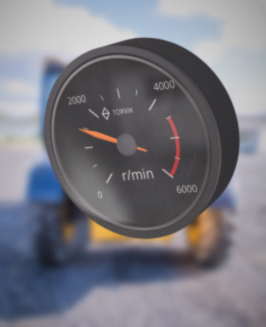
1500 rpm
